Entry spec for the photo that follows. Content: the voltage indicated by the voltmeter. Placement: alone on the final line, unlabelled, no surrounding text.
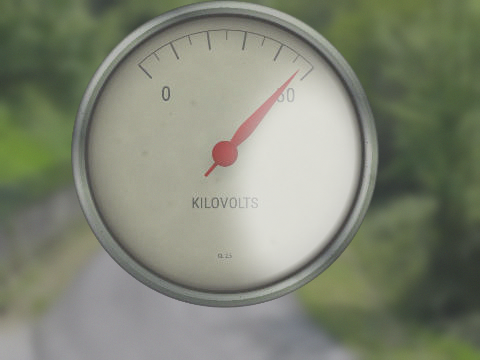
47.5 kV
